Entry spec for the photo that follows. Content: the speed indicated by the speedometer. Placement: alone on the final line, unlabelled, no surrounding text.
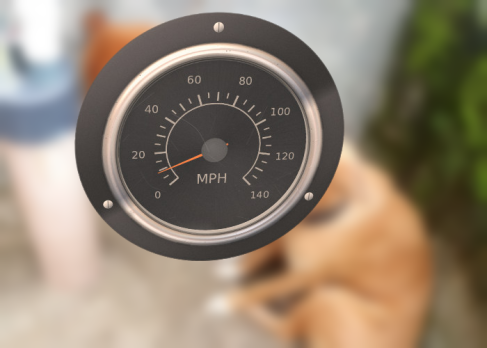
10 mph
